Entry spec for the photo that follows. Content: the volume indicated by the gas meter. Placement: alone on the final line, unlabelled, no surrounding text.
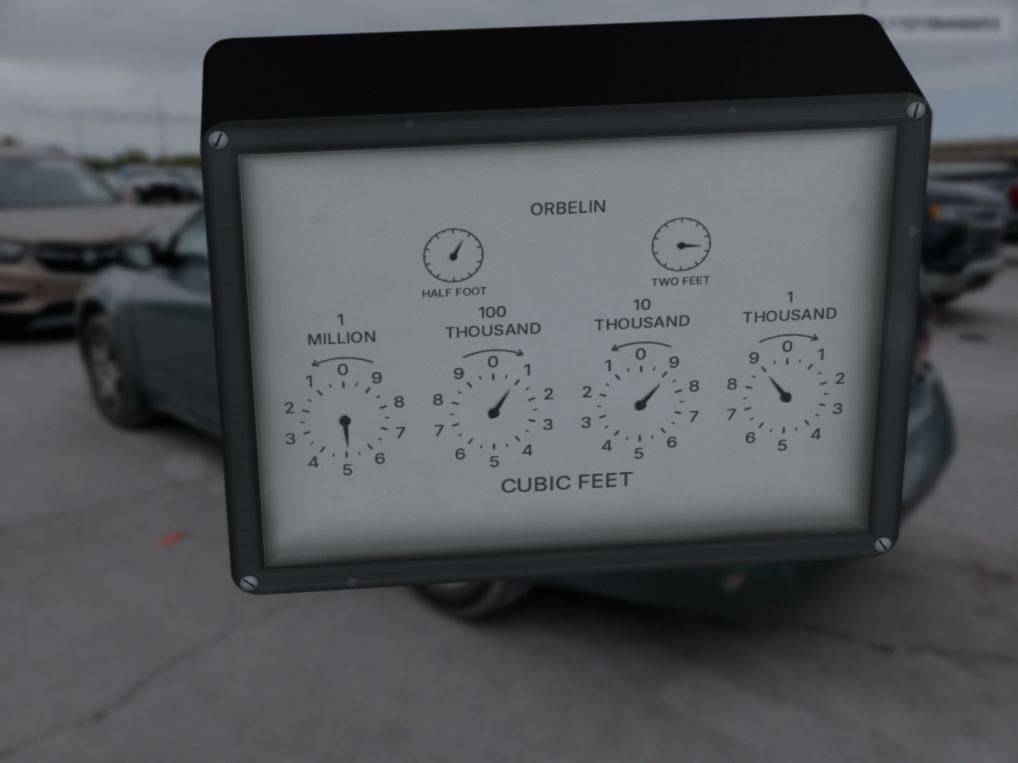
508900 ft³
